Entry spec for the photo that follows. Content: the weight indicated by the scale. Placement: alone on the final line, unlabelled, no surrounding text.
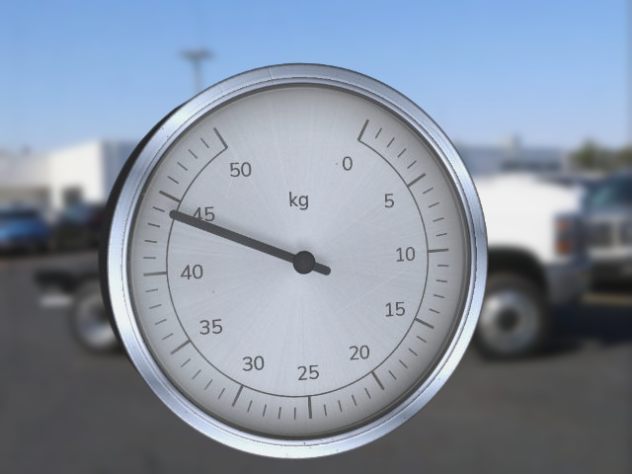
44 kg
